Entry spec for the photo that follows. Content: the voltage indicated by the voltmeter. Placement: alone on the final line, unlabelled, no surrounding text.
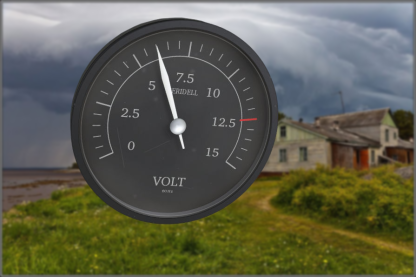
6 V
